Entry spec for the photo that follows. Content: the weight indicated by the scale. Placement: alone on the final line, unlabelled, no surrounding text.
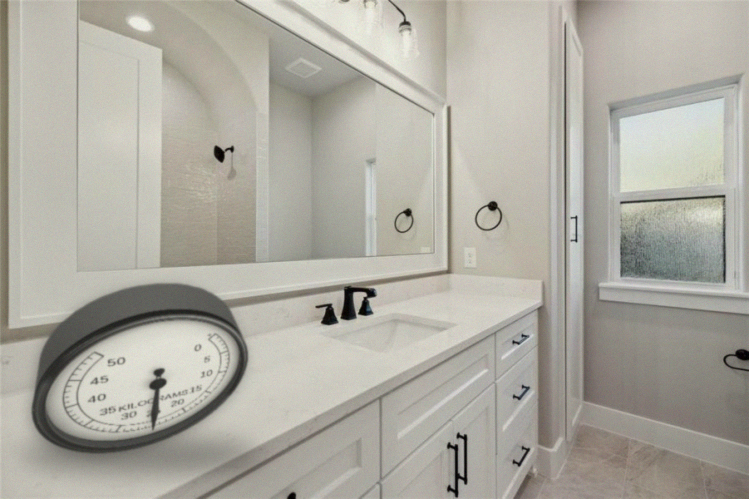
25 kg
